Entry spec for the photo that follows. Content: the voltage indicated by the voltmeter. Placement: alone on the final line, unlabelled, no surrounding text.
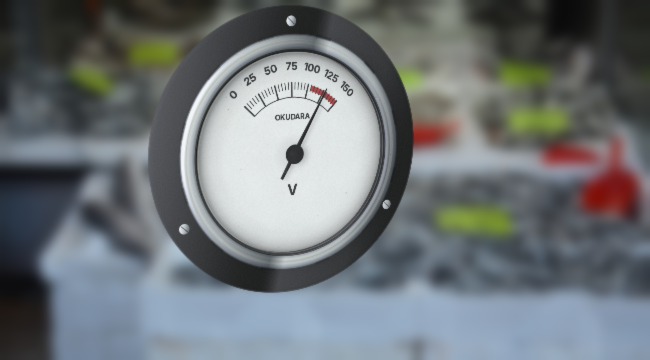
125 V
